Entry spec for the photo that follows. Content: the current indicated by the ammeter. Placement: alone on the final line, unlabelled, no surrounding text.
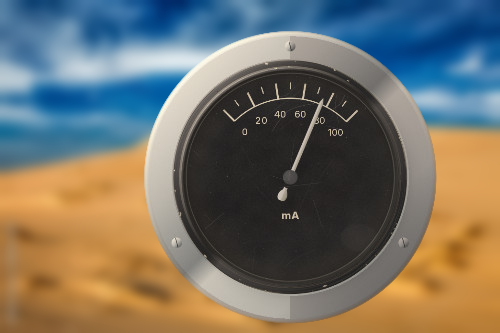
75 mA
